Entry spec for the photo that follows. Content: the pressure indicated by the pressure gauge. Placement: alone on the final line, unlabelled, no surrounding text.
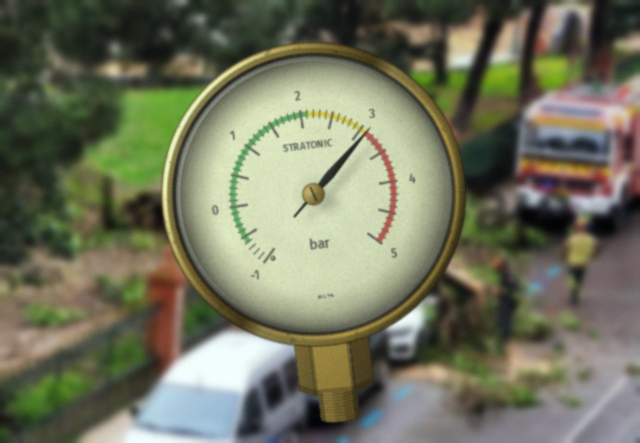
3.1 bar
